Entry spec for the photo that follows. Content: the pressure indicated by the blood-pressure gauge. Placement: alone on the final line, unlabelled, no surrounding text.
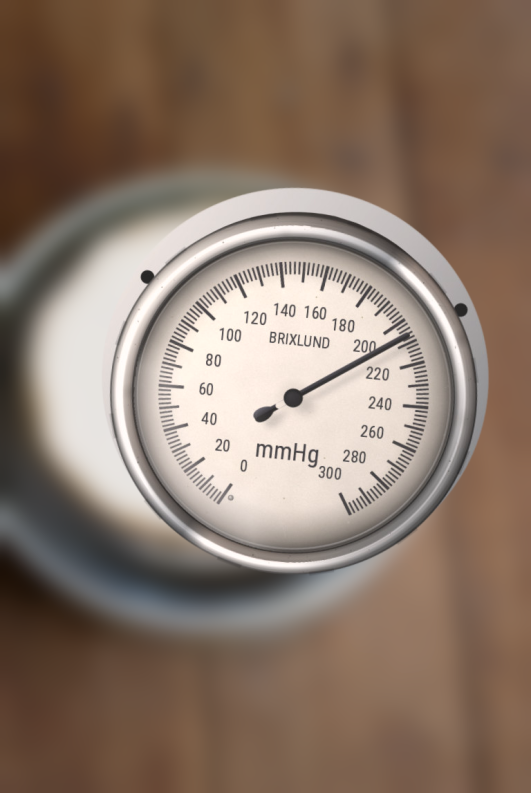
206 mmHg
